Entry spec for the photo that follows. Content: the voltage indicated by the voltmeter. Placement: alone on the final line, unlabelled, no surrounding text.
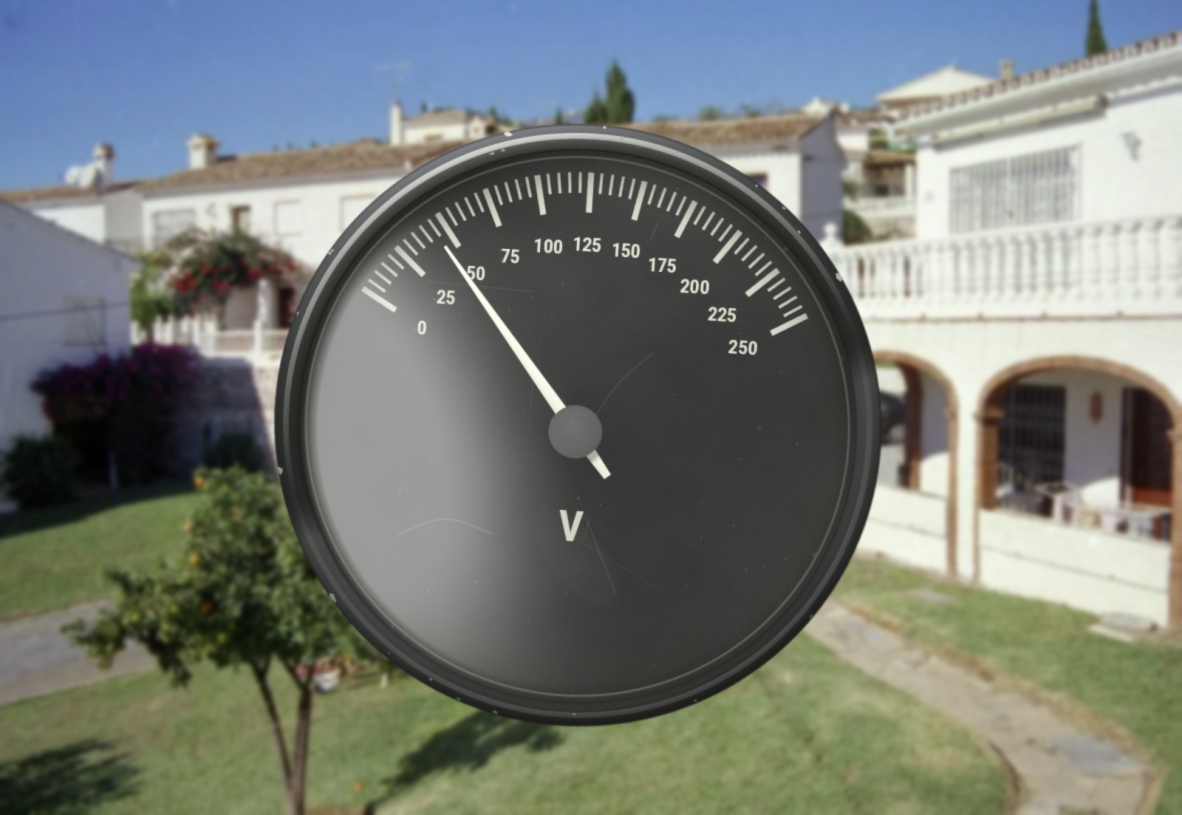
45 V
